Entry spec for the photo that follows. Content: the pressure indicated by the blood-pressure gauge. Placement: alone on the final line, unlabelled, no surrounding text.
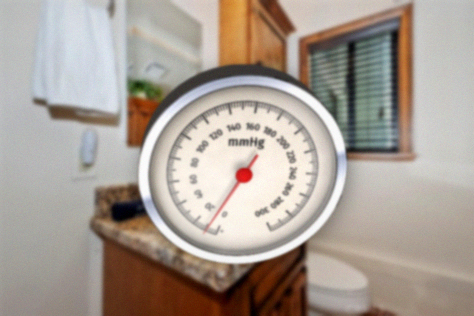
10 mmHg
